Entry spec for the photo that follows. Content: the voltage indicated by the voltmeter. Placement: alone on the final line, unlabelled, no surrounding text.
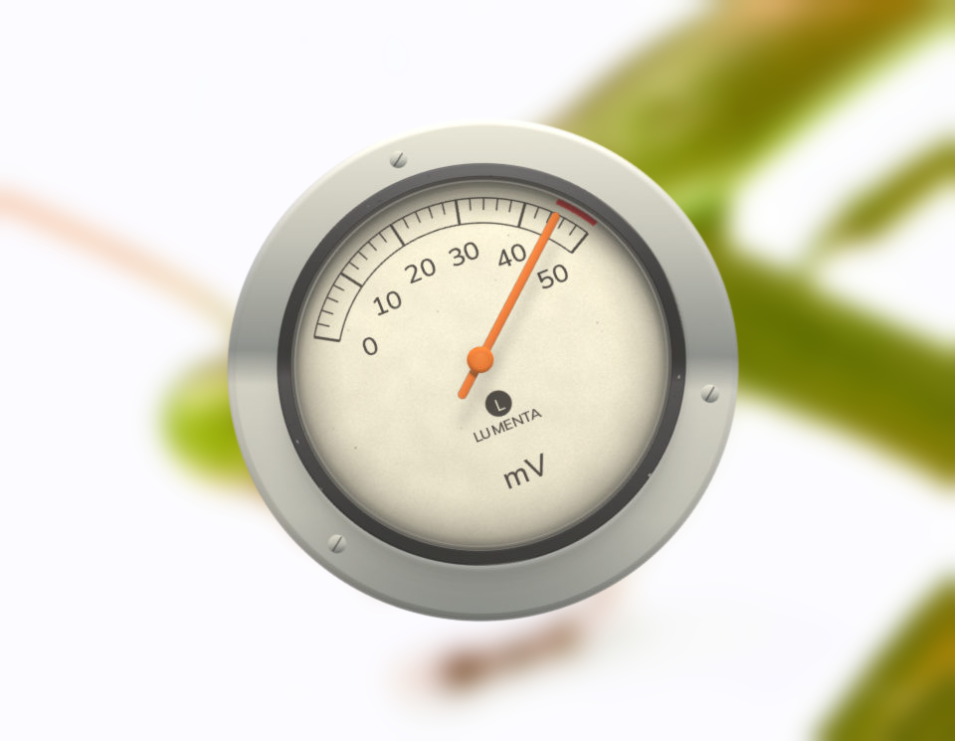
45 mV
